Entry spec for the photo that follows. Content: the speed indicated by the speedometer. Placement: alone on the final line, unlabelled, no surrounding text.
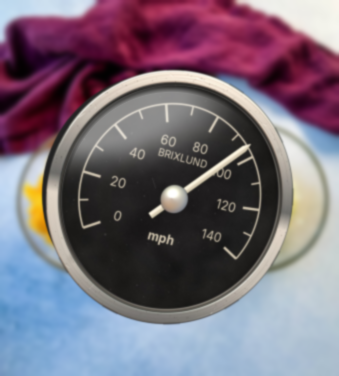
95 mph
